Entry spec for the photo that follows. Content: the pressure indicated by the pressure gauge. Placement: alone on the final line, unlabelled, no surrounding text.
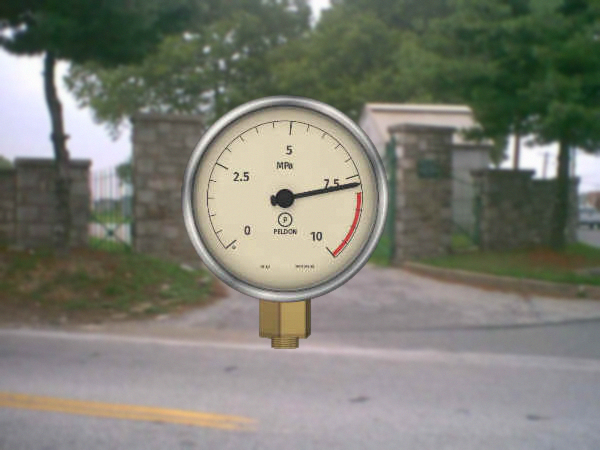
7.75 MPa
